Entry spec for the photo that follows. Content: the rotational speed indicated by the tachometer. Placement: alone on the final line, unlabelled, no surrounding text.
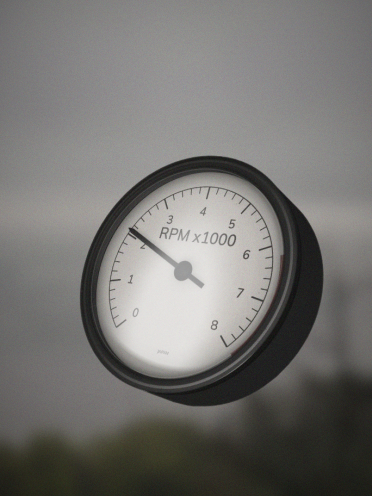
2100 rpm
